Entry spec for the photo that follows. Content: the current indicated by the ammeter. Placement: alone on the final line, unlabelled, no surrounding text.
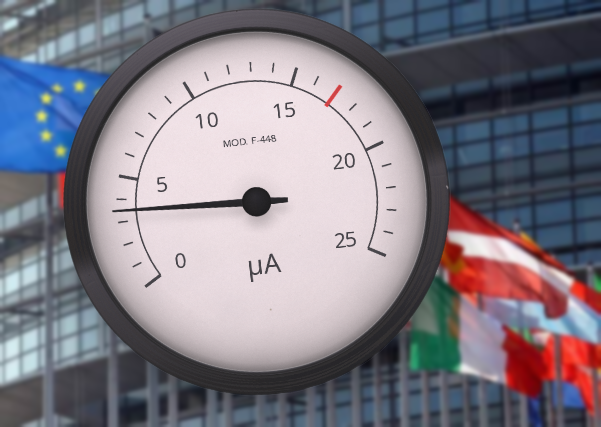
3.5 µA
